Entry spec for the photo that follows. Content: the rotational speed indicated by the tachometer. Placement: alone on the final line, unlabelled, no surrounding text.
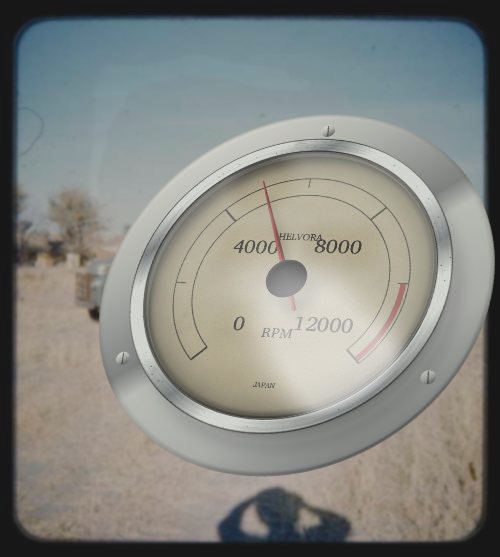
5000 rpm
